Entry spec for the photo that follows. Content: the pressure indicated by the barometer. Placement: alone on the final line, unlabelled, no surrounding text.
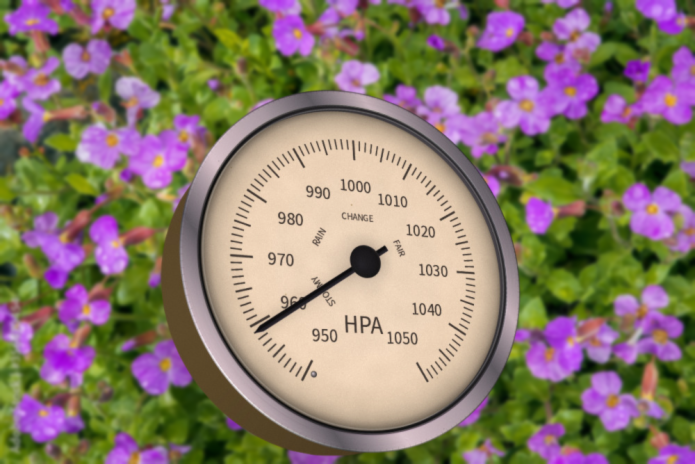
959 hPa
